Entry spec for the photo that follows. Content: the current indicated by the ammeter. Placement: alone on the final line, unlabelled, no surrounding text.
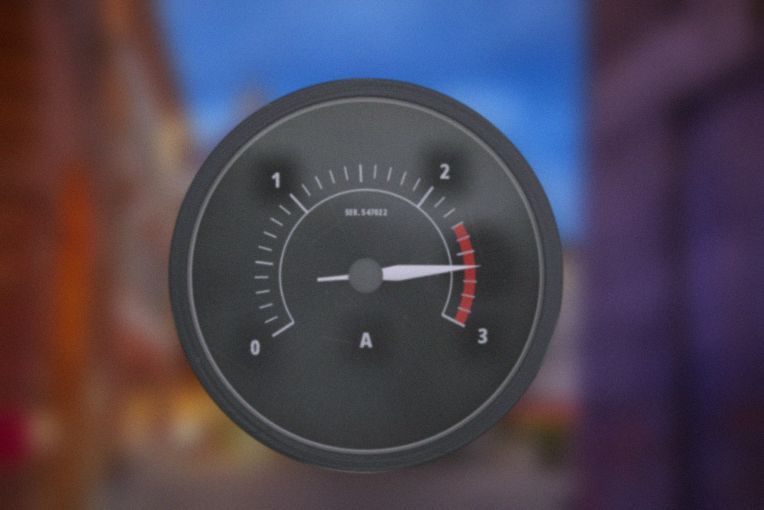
2.6 A
